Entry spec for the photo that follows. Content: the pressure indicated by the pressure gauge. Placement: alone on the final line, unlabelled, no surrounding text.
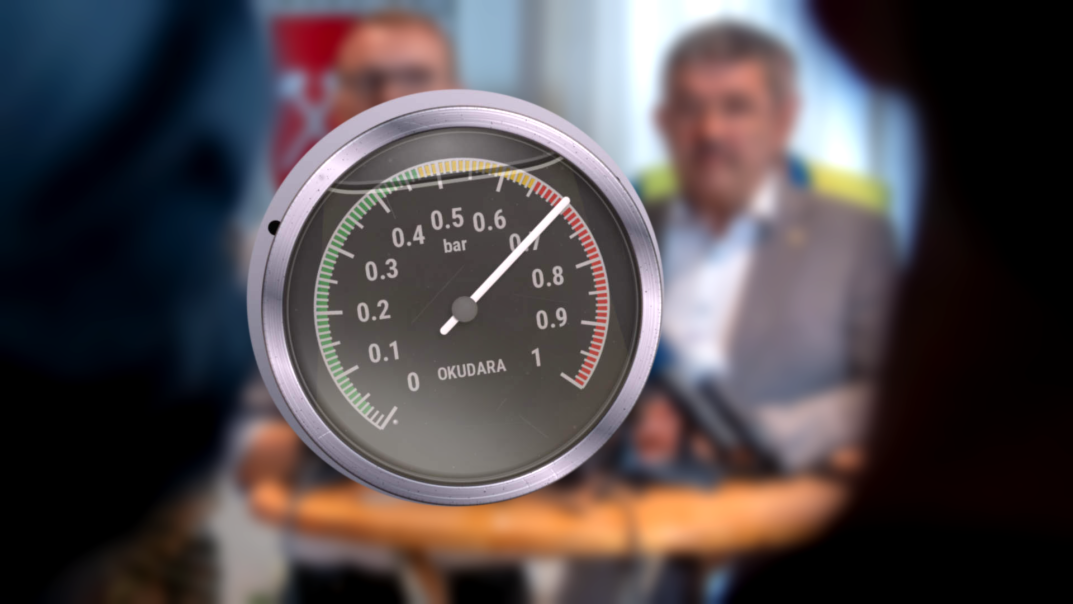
0.7 bar
